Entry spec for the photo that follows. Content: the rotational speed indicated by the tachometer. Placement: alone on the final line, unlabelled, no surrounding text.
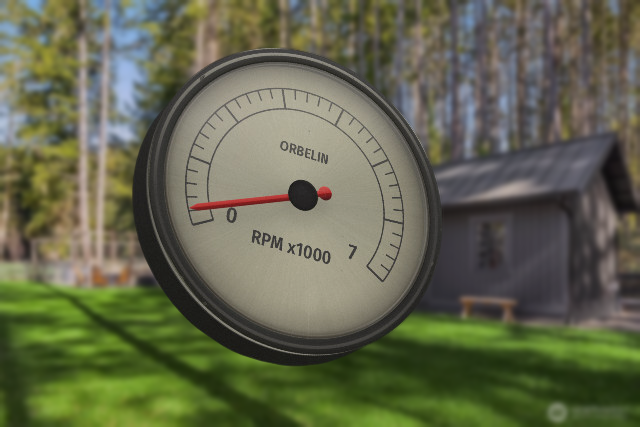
200 rpm
